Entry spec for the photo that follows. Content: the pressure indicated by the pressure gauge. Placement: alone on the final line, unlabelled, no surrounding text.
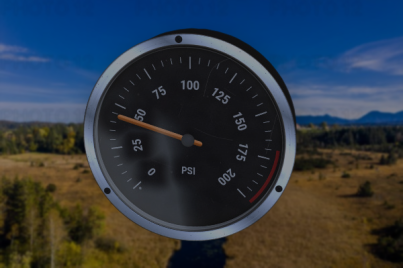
45 psi
